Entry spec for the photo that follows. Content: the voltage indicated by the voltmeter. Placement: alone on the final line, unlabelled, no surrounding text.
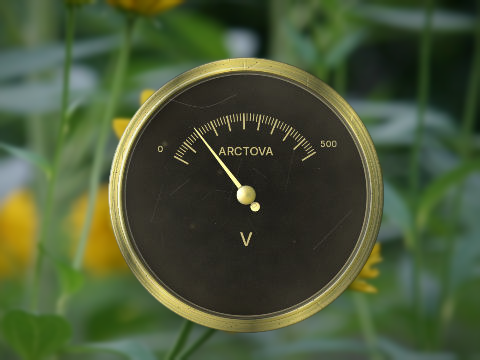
100 V
